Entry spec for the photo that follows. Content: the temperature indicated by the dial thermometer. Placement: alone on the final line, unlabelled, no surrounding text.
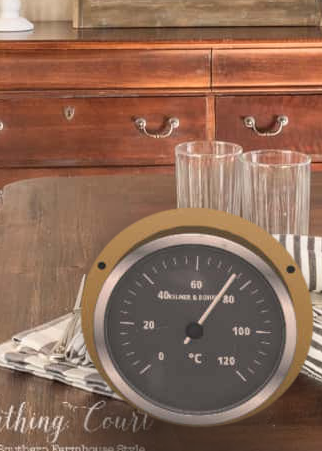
74 °C
